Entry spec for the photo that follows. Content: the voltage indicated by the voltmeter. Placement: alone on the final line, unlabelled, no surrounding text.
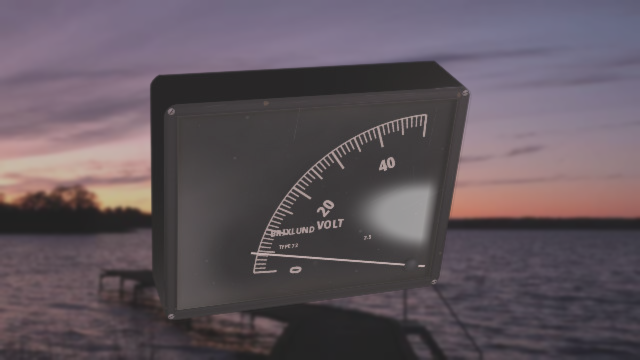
5 V
